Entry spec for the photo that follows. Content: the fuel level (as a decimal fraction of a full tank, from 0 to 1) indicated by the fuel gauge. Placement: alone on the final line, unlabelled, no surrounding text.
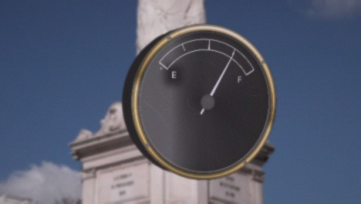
0.75
